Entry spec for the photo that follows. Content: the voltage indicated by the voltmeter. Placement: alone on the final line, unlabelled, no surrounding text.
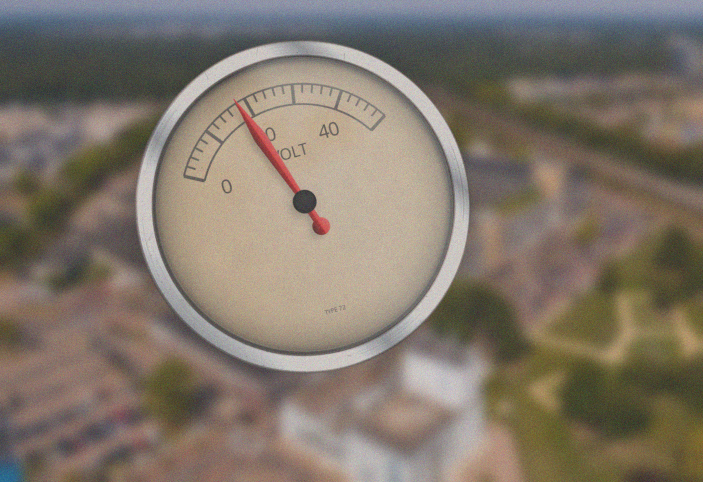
18 V
